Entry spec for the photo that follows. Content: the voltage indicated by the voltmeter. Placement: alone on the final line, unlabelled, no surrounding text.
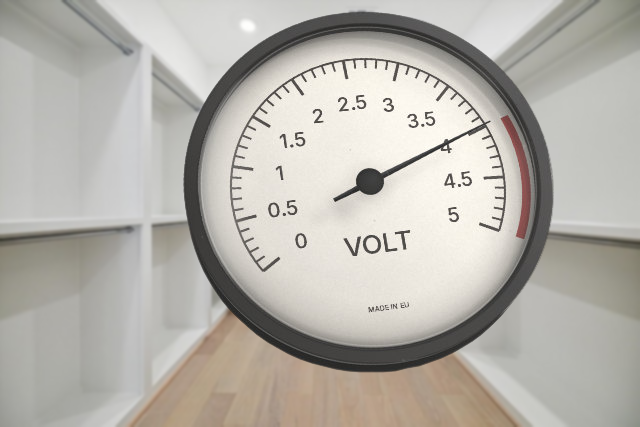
4 V
